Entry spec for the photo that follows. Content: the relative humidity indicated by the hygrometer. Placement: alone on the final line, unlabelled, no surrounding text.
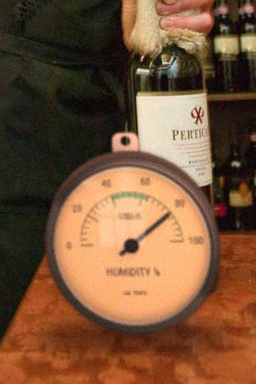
80 %
